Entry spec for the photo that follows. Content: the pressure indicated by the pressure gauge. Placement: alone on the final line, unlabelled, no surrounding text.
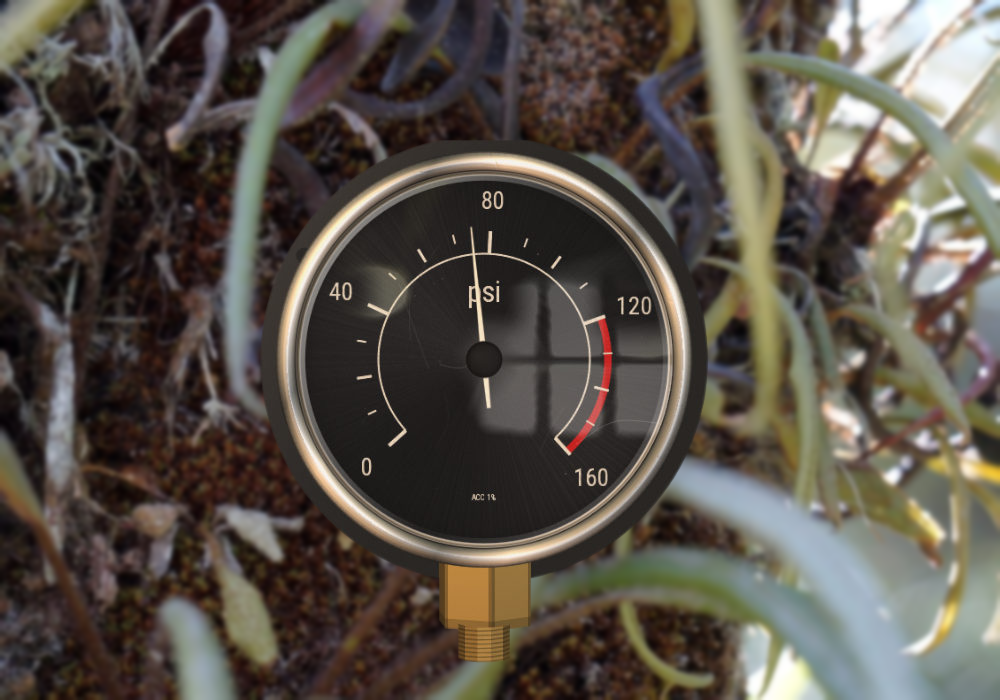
75 psi
